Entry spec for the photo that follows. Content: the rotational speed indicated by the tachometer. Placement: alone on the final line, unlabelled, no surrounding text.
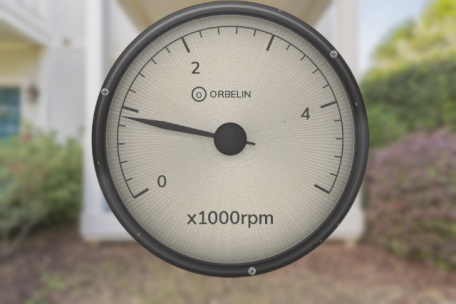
900 rpm
